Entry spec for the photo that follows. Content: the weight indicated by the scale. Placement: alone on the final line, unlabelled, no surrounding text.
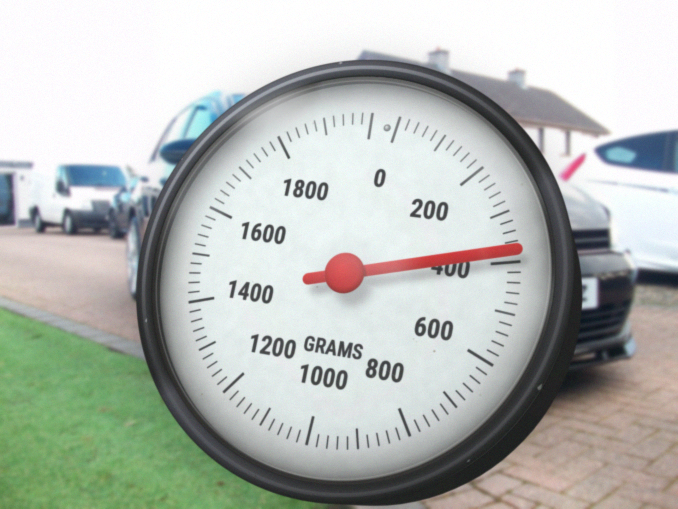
380 g
